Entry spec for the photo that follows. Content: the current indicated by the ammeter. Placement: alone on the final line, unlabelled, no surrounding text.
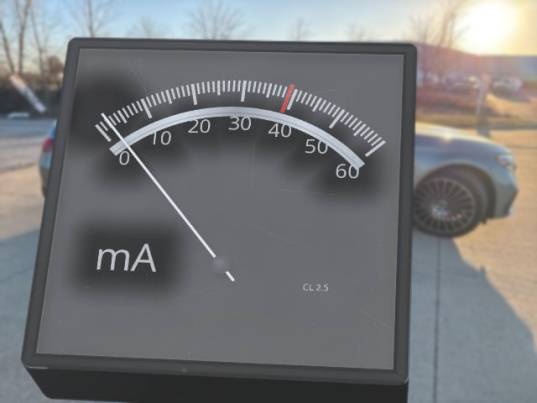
2 mA
